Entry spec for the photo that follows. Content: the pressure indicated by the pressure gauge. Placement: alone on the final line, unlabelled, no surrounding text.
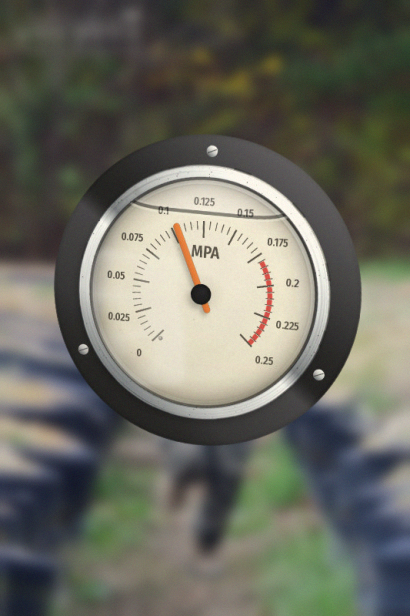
0.105 MPa
